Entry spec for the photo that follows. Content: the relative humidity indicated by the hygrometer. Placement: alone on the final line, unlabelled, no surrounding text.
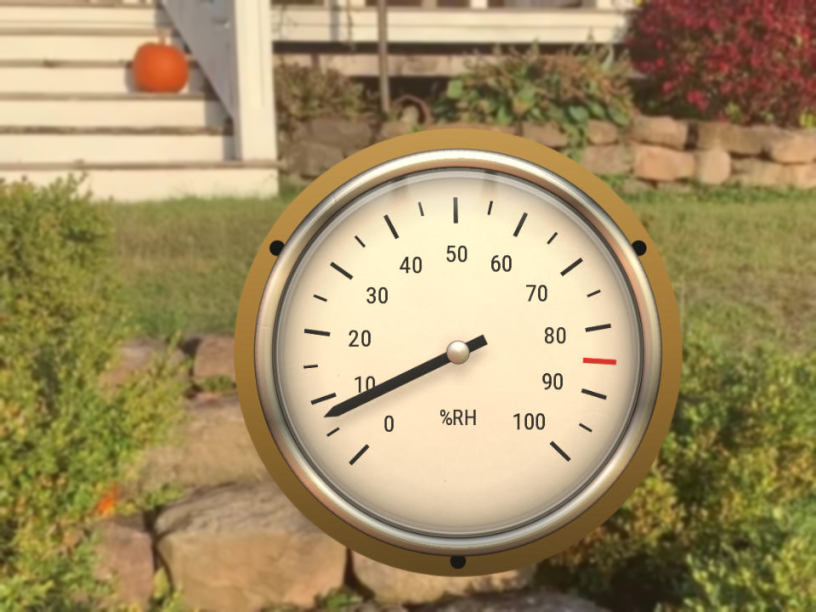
7.5 %
